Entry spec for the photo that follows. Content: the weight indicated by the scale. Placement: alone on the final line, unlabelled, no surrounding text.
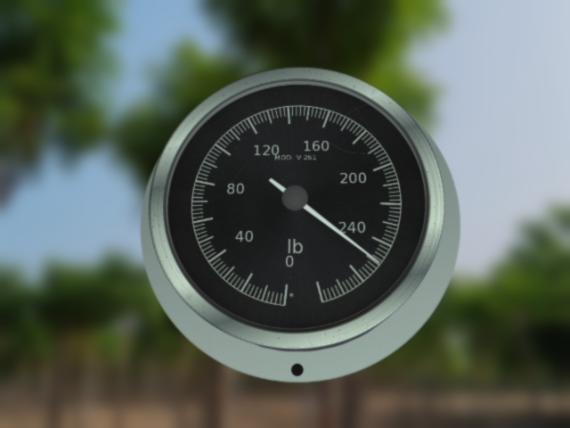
250 lb
